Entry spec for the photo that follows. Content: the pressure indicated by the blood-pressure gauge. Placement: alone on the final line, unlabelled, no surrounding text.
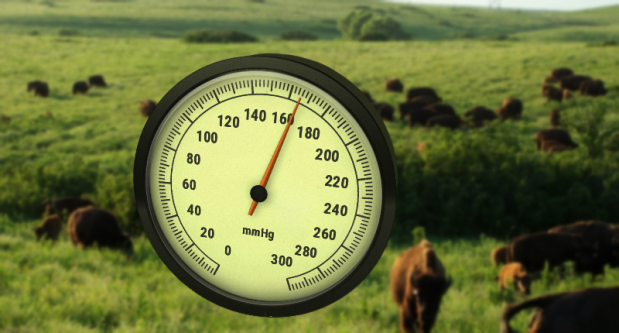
166 mmHg
